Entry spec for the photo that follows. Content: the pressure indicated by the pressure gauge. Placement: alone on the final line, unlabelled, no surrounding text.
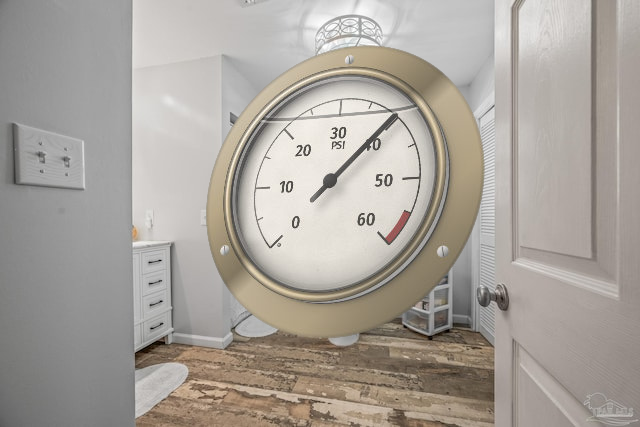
40 psi
